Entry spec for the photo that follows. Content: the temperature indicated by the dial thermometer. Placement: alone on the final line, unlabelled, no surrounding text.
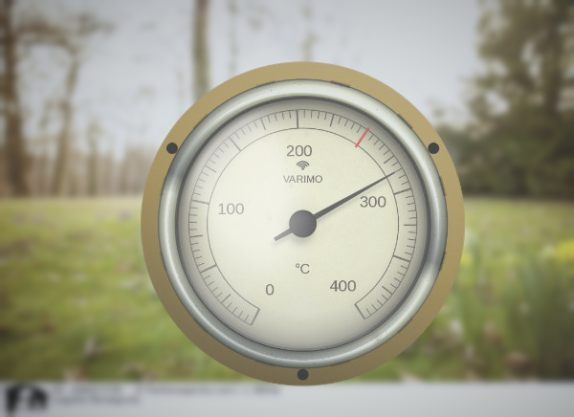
285 °C
